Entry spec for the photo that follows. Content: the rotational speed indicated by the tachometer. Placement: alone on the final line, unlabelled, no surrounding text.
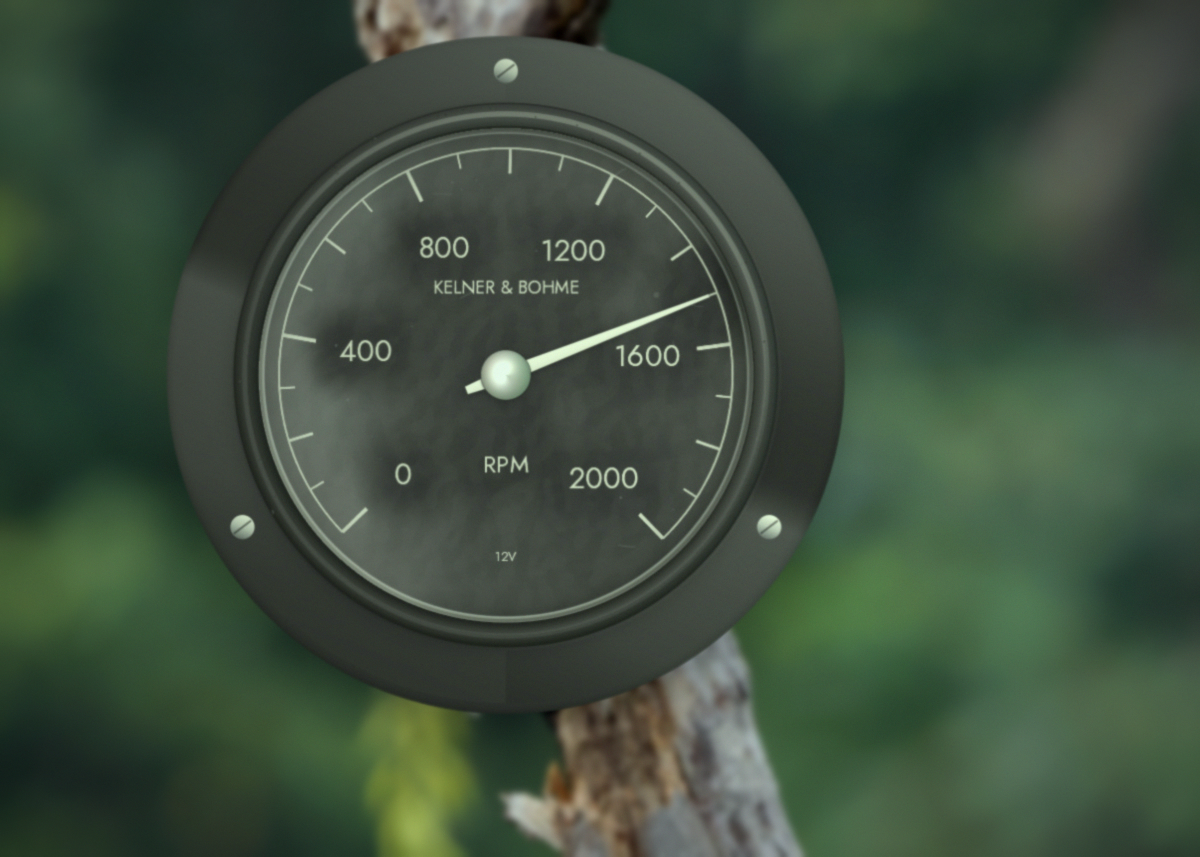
1500 rpm
